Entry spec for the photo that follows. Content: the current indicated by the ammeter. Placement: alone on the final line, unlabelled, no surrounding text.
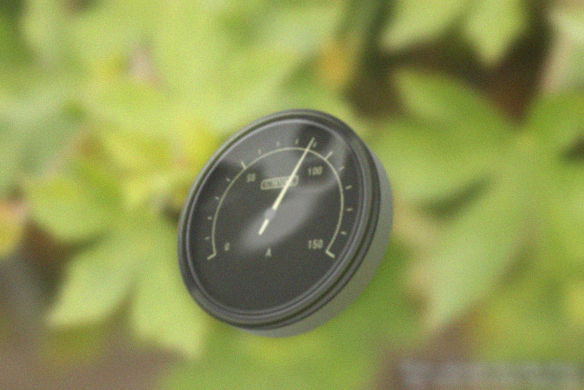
90 A
